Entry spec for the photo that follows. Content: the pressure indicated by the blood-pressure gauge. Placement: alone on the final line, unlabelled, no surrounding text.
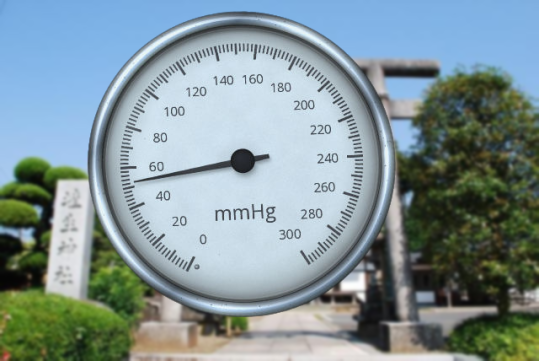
52 mmHg
